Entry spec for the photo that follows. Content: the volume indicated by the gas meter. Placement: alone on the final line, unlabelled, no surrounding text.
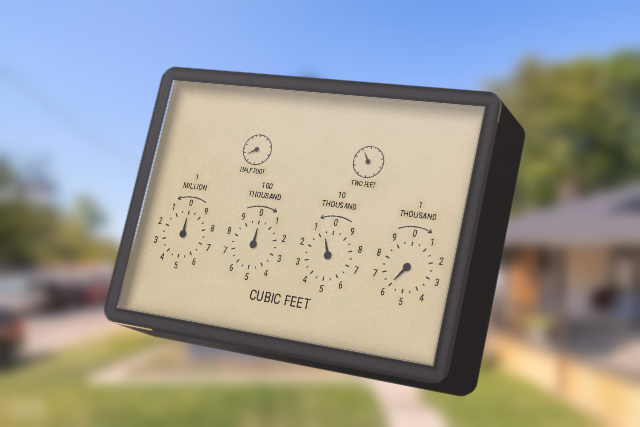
600 ft³
